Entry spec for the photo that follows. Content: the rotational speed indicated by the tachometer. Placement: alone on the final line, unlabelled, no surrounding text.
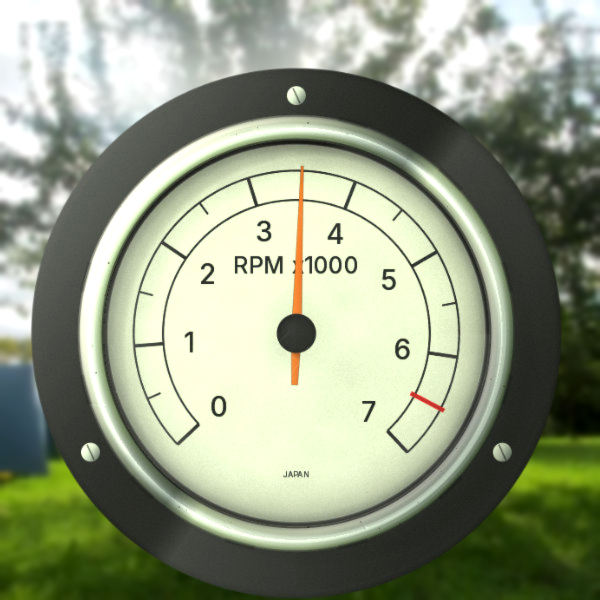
3500 rpm
